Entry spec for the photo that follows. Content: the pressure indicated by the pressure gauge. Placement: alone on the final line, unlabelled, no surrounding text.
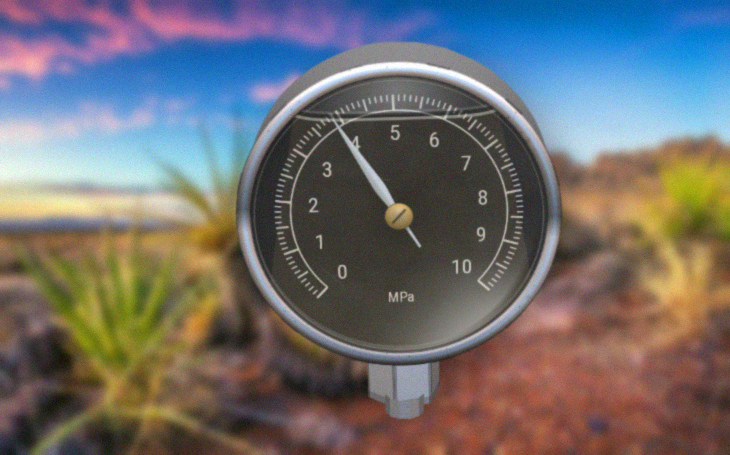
3.9 MPa
